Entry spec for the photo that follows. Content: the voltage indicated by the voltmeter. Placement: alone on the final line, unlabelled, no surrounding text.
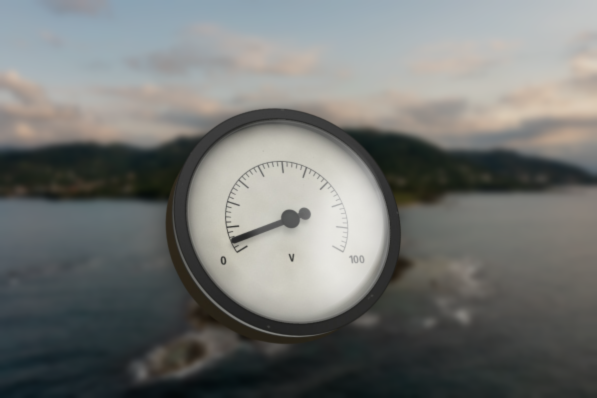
4 V
